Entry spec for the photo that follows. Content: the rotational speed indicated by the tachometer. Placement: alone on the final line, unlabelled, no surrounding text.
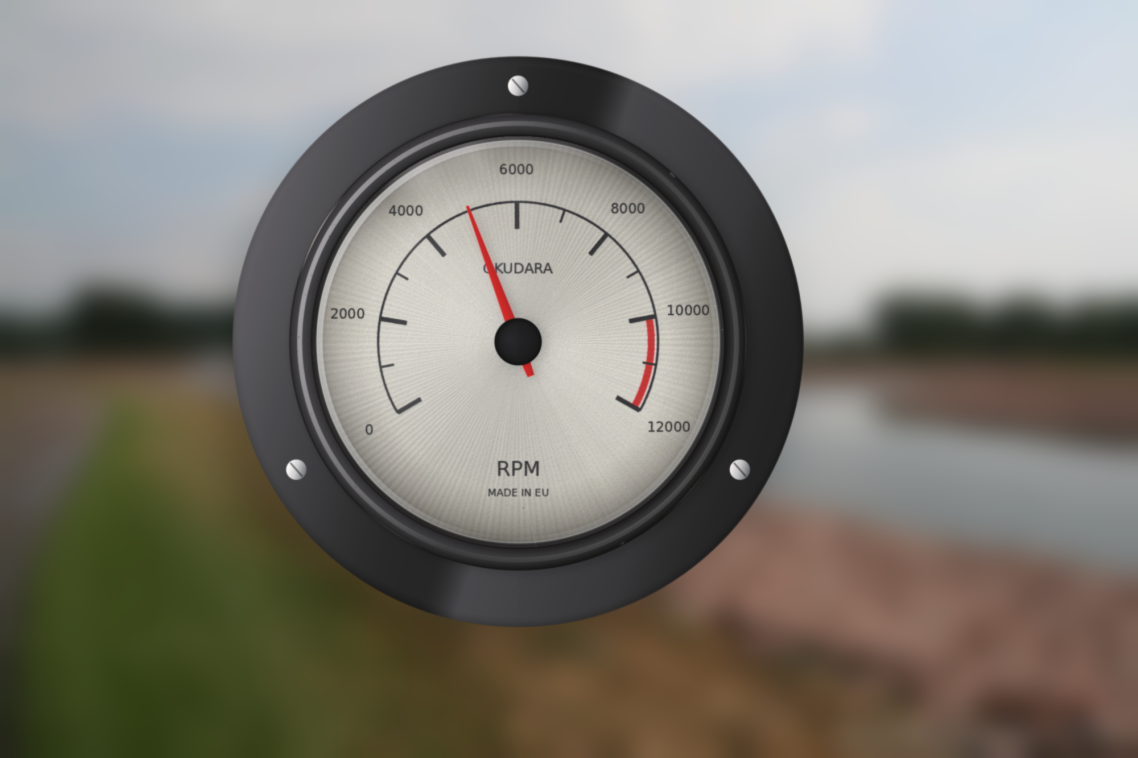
5000 rpm
